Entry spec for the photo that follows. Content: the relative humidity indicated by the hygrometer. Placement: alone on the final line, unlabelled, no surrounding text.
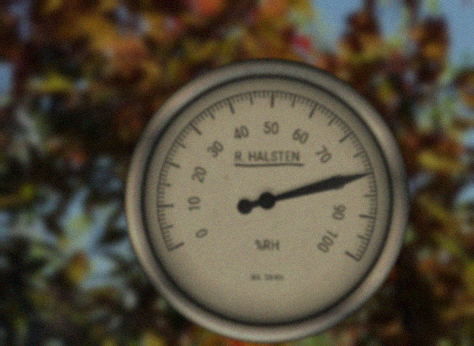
80 %
